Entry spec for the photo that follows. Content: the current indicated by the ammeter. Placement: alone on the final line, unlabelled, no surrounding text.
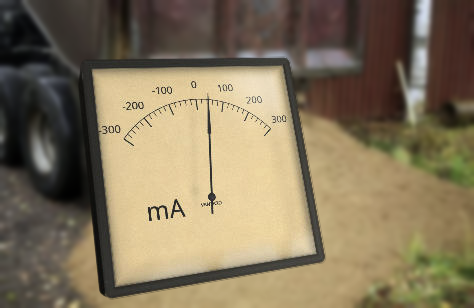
40 mA
